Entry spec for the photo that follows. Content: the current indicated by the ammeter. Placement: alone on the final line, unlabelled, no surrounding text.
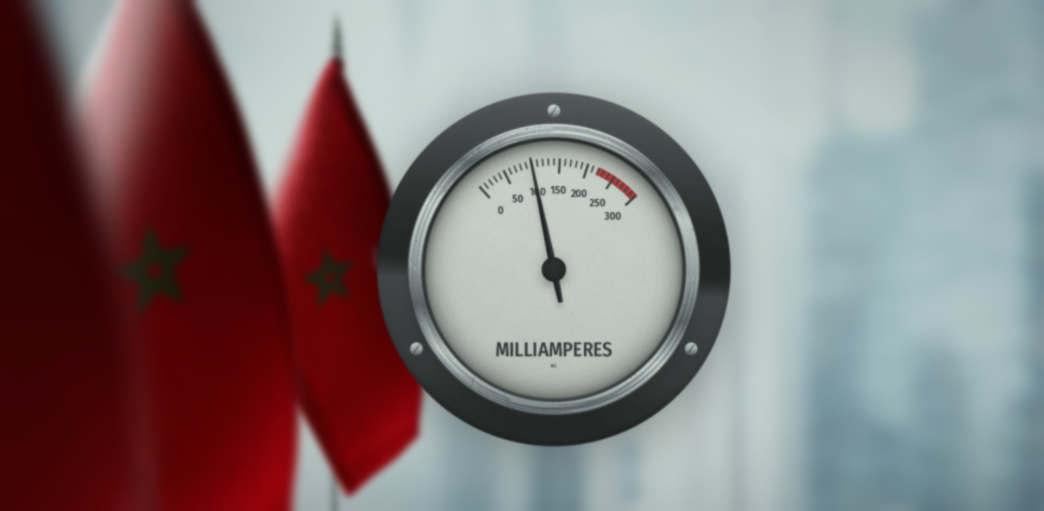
100 mA
